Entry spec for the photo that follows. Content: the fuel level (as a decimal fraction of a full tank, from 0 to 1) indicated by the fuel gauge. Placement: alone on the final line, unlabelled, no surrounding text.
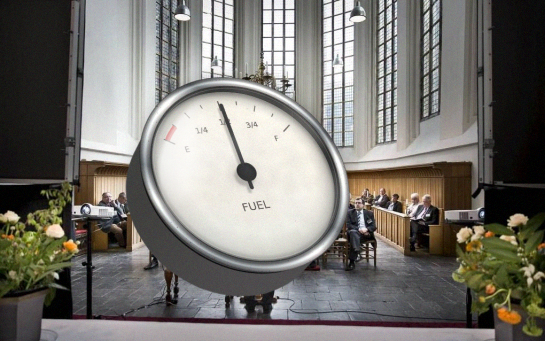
0.5
